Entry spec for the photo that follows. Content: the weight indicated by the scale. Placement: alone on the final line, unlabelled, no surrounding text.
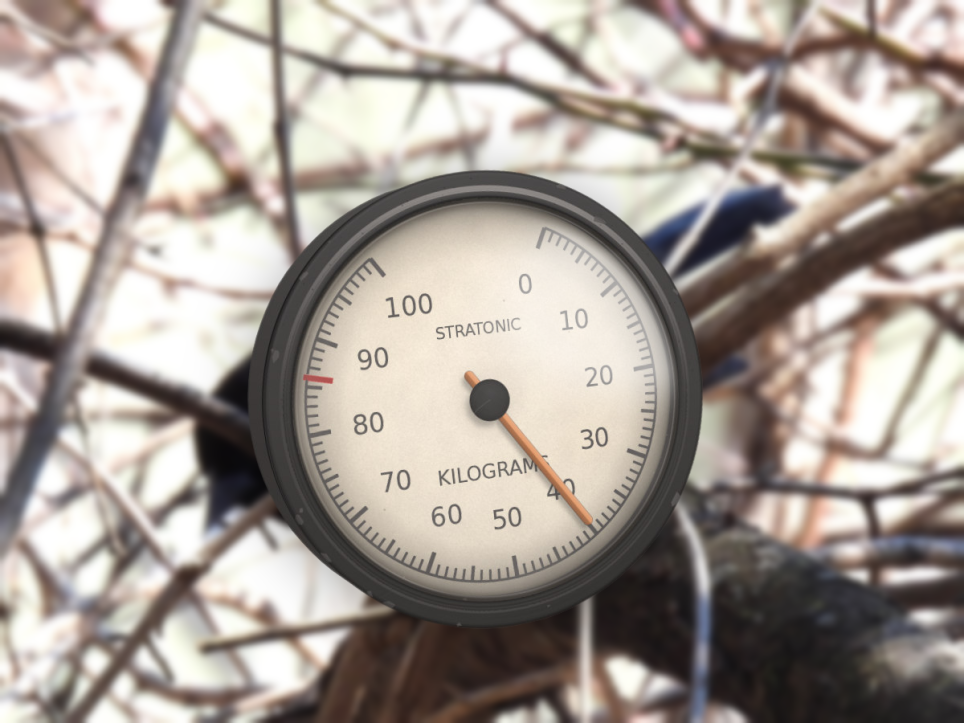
40 kg
